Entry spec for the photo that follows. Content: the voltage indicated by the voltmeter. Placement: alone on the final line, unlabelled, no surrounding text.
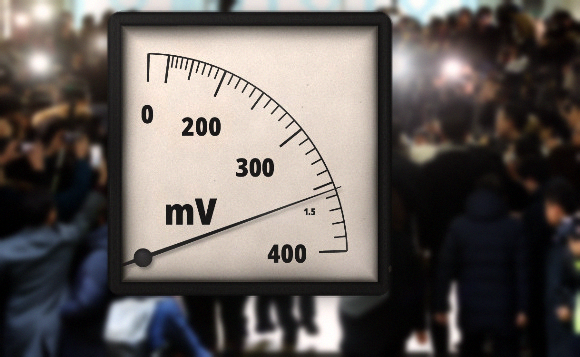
355 mV
